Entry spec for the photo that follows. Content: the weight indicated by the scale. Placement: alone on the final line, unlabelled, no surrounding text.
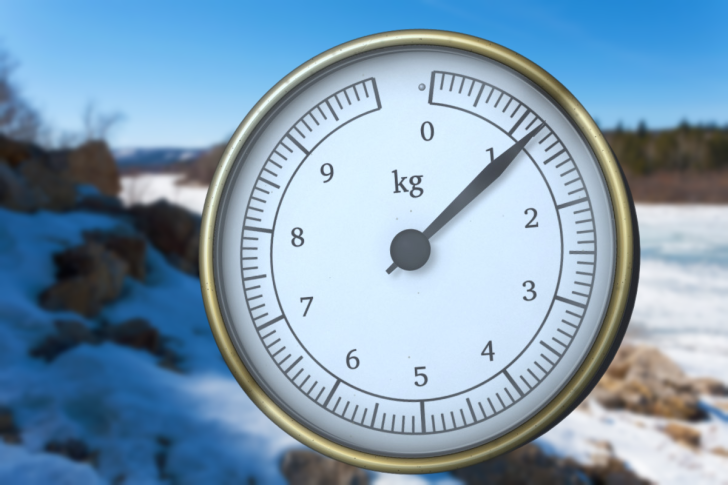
1.2 kg
